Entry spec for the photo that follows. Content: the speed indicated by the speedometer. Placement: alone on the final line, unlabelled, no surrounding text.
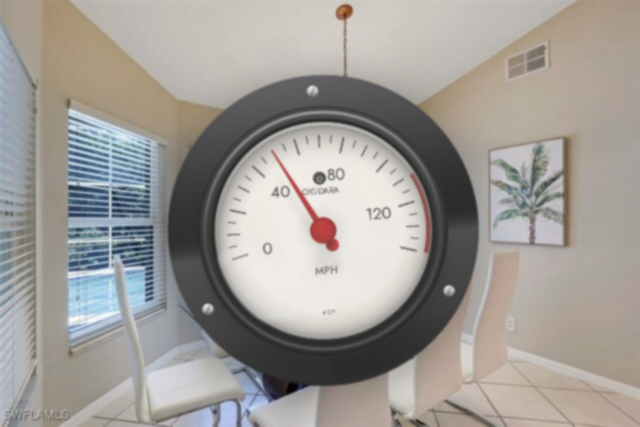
50 mph
